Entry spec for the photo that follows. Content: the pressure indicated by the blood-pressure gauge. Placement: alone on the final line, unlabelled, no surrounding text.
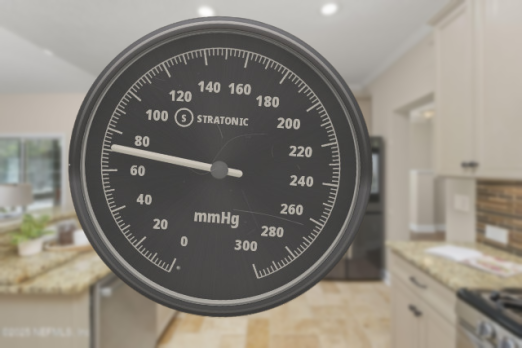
72 mmHg
